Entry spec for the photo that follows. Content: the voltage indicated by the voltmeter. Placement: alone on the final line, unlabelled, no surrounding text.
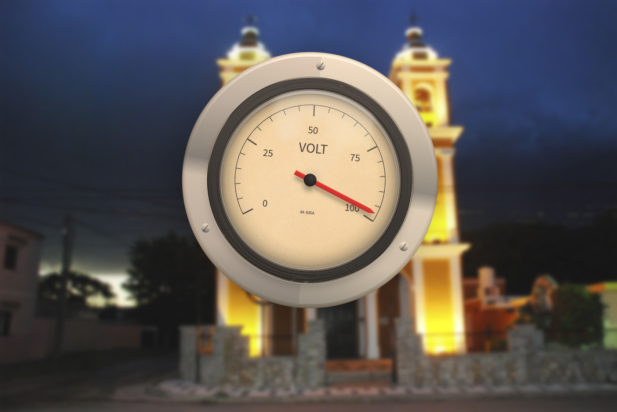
97.5 V
